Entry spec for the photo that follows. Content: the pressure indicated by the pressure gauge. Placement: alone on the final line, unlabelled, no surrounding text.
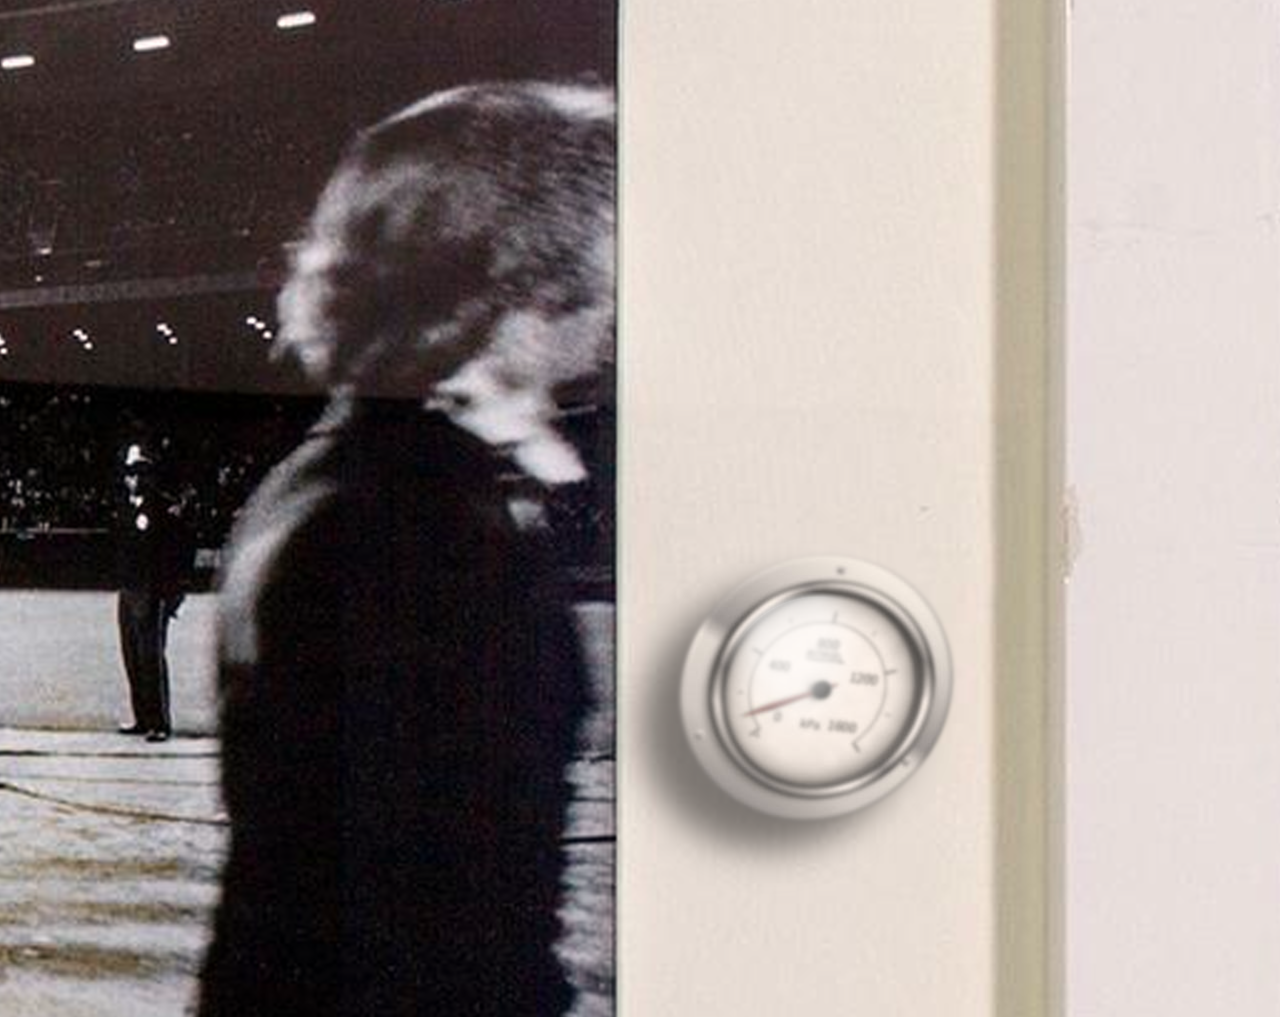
100 kPa
